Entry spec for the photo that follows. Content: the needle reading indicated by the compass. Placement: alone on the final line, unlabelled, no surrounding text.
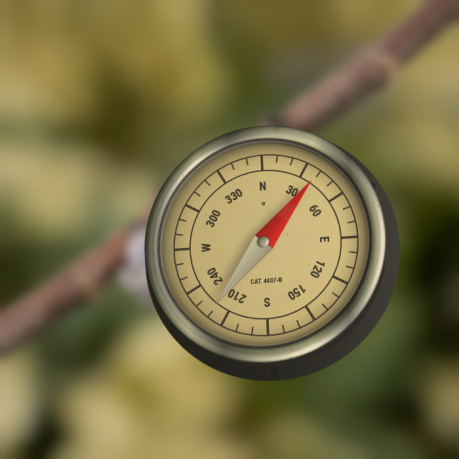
40 °
